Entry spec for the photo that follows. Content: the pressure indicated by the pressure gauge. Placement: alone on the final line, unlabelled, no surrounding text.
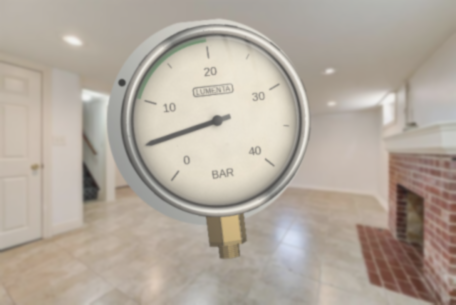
5 bar
